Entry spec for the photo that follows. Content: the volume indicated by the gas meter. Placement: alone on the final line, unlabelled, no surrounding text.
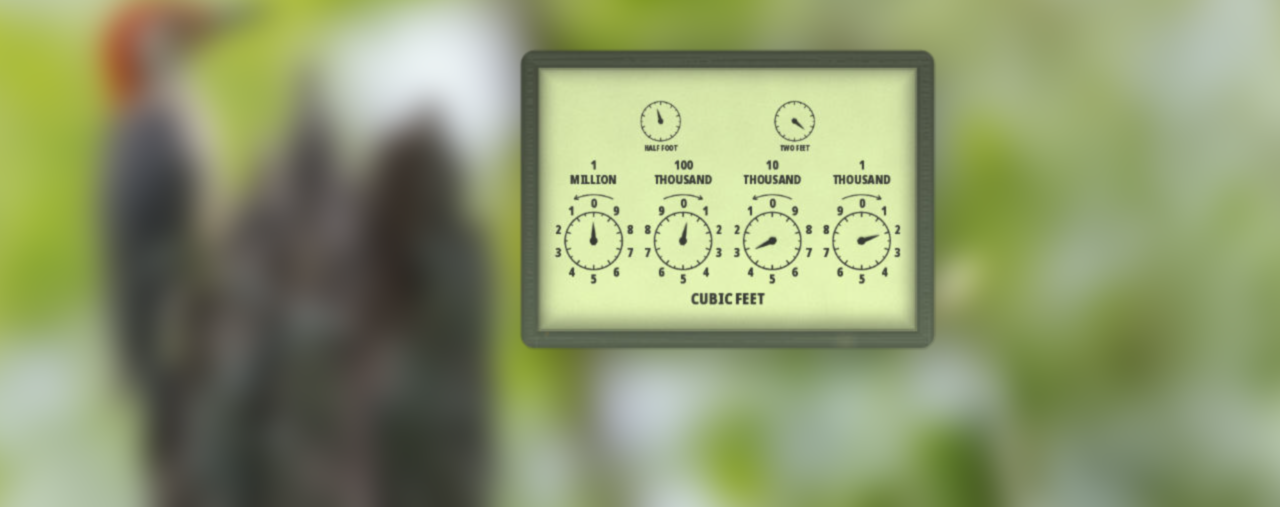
3200 ft³
